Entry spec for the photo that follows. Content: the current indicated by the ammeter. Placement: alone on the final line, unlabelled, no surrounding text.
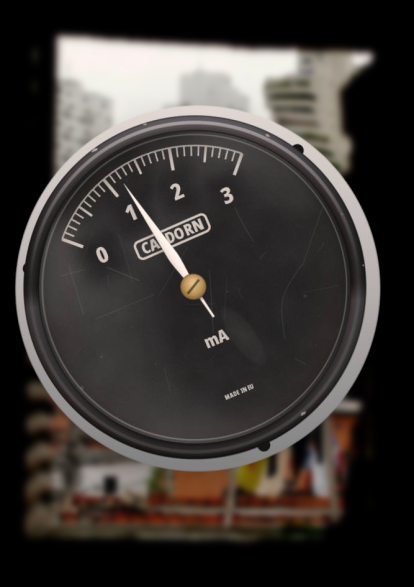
1.2 mA
